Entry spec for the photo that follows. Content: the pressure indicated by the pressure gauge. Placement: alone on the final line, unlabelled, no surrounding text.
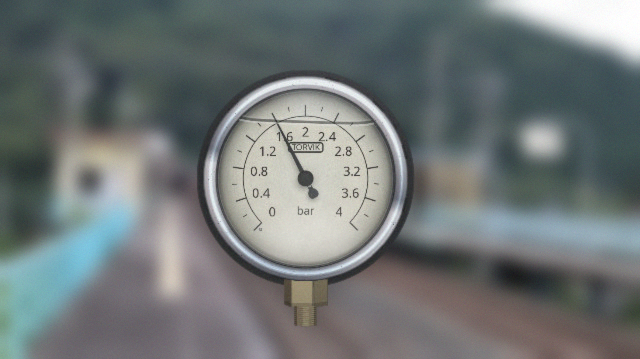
1.6 bar
